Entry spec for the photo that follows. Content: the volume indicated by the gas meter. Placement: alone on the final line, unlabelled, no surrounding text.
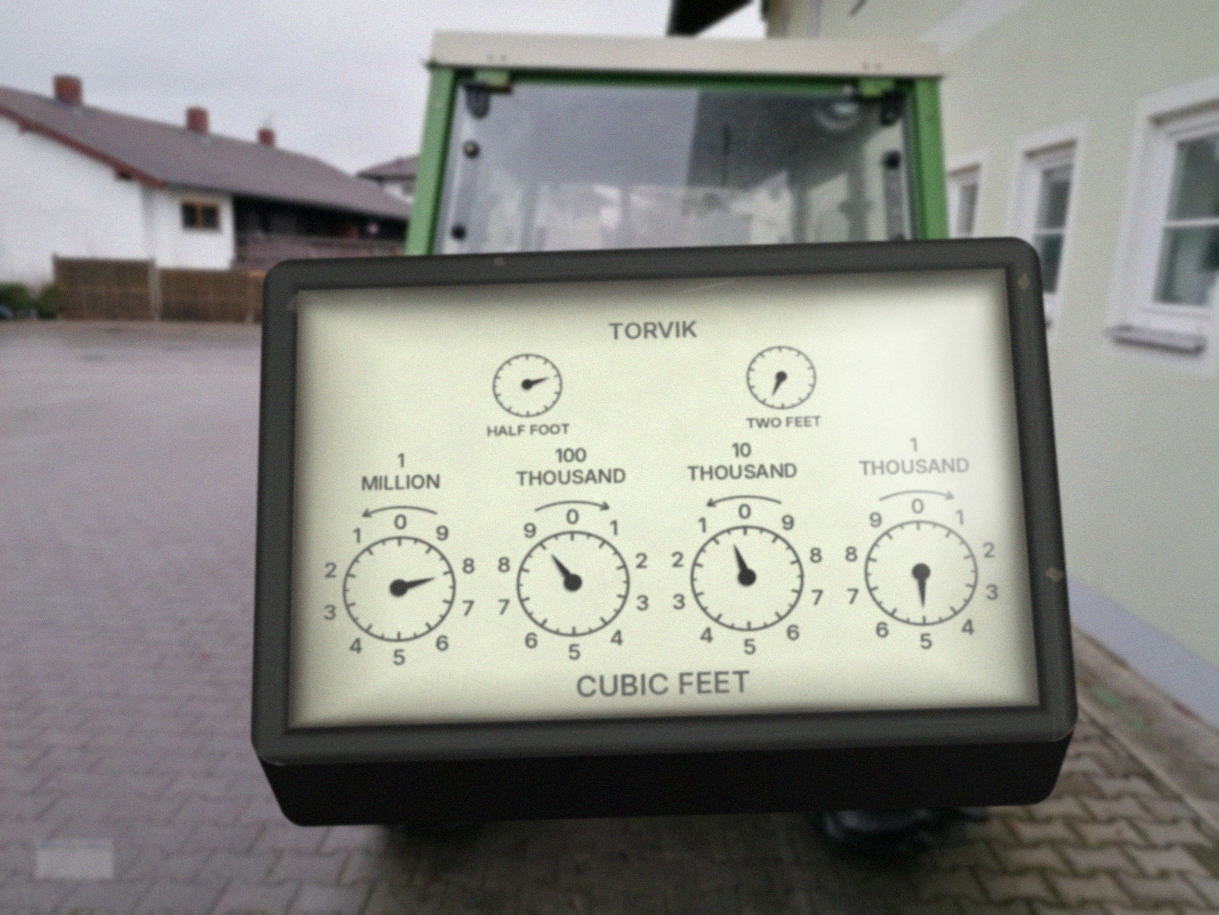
790500 ft³
